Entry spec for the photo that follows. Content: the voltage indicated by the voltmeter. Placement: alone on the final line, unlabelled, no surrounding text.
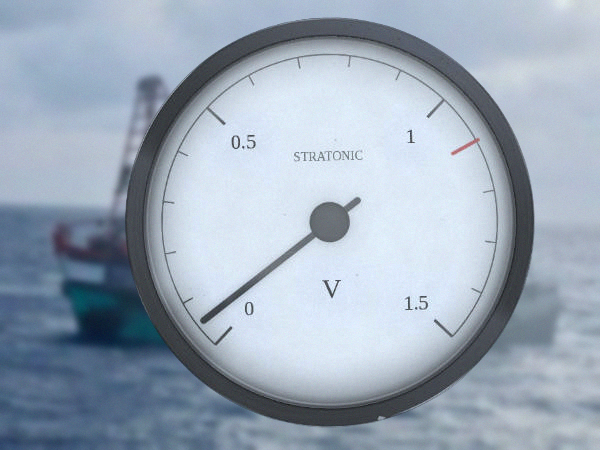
0.05 V
